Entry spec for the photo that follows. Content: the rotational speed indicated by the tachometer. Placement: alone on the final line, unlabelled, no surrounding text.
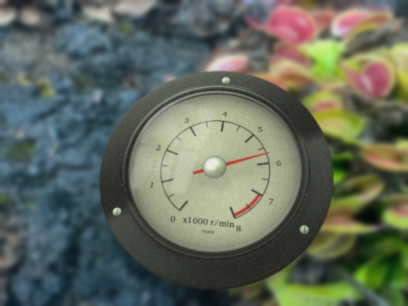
5750 rpm
